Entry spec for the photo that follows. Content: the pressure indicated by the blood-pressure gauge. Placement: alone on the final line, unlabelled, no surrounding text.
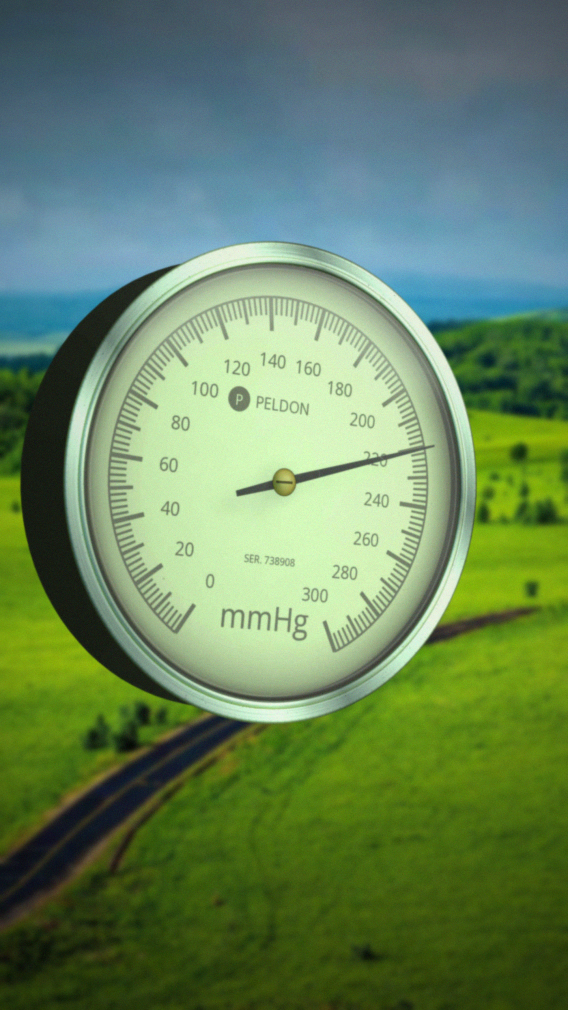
220 mmHg
